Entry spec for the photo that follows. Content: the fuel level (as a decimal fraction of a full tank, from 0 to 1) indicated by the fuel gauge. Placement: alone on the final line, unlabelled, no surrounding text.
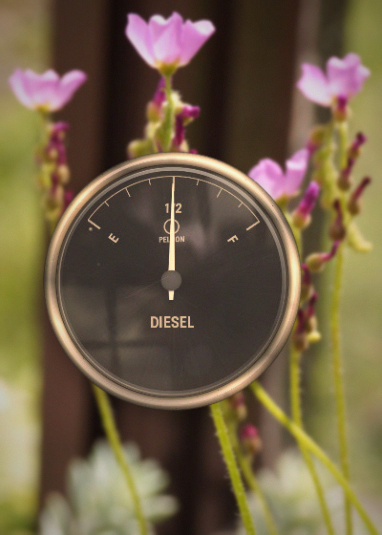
0.5
